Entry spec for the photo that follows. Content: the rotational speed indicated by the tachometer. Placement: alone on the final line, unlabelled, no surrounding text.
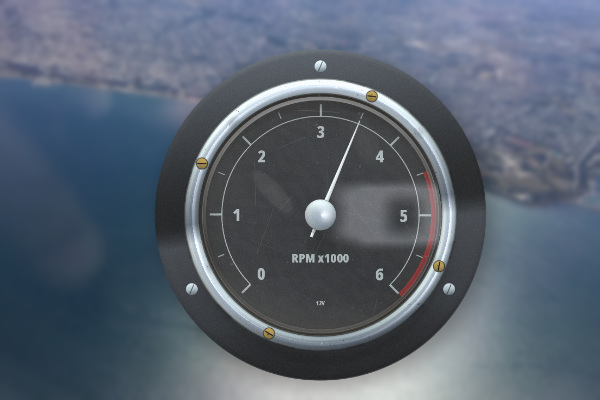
3500 rpm
